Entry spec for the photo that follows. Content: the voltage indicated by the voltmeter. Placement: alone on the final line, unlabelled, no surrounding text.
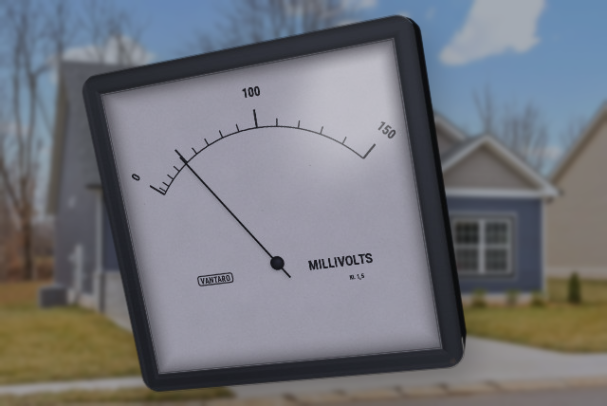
50 mV
